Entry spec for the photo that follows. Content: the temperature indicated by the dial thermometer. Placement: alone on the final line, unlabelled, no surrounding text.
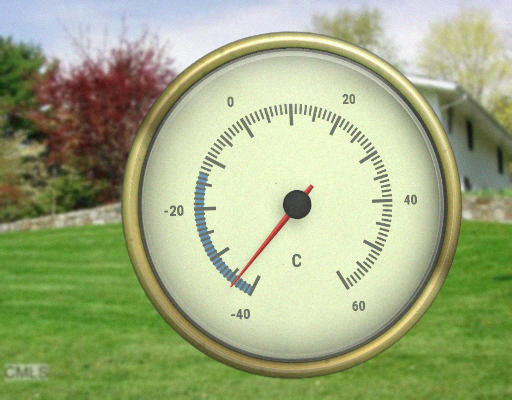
-36 °C
